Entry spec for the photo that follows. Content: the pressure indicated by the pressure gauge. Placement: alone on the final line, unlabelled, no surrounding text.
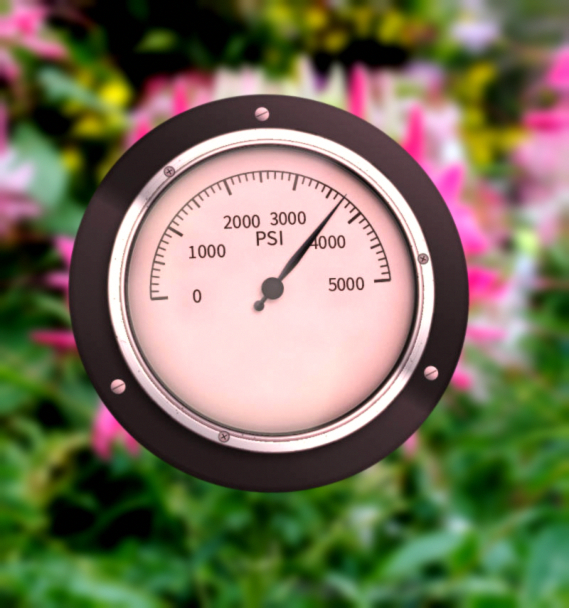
3700 psi
